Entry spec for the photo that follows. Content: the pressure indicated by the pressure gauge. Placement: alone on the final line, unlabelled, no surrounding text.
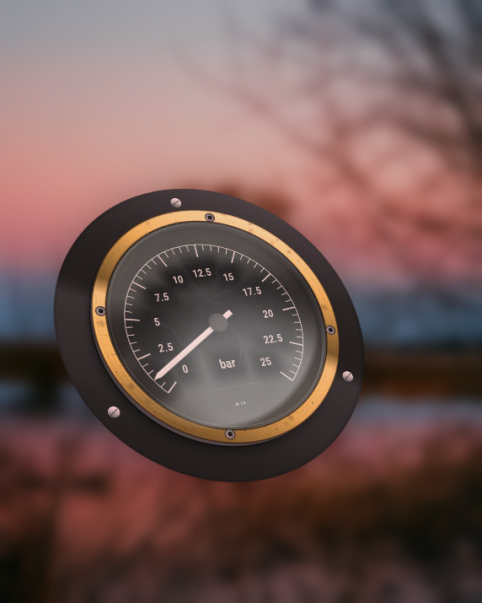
1 bar
